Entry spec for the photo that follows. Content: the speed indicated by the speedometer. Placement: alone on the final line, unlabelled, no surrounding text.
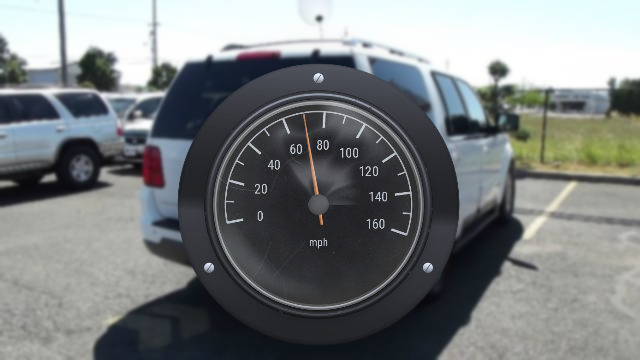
70 mph
